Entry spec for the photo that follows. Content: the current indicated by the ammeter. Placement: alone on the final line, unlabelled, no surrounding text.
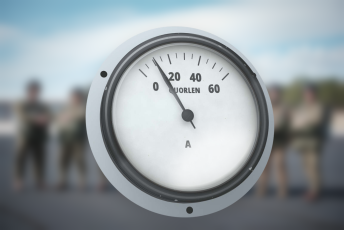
10 A
